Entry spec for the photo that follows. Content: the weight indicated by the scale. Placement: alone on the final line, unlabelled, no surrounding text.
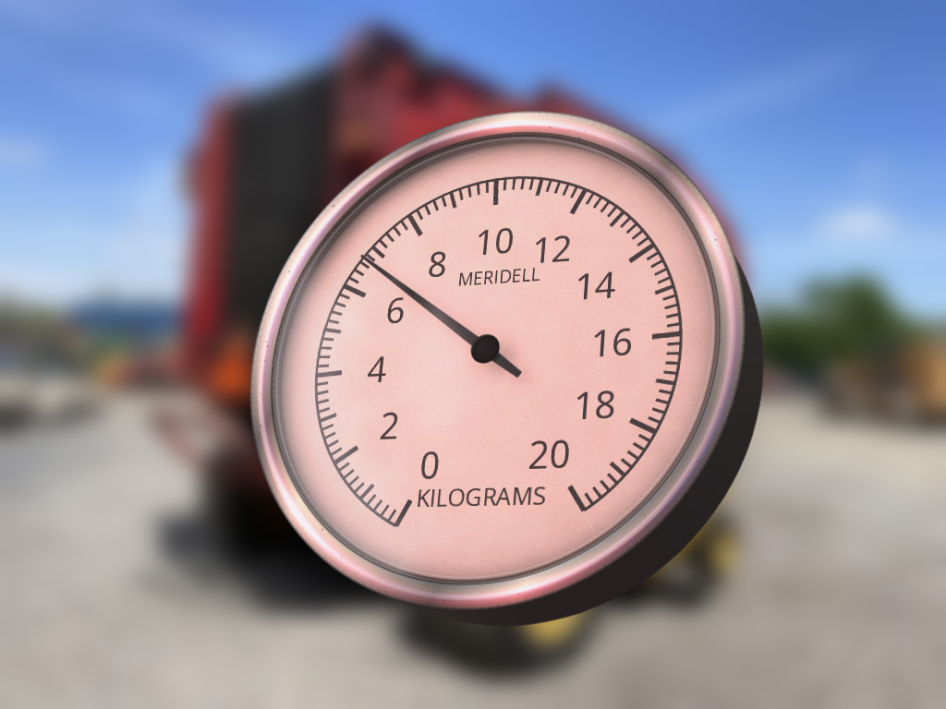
6.7 kg
